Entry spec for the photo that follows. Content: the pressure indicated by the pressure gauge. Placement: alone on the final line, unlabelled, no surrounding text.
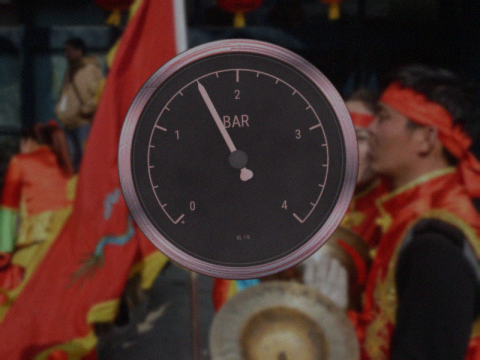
1.6 bar
